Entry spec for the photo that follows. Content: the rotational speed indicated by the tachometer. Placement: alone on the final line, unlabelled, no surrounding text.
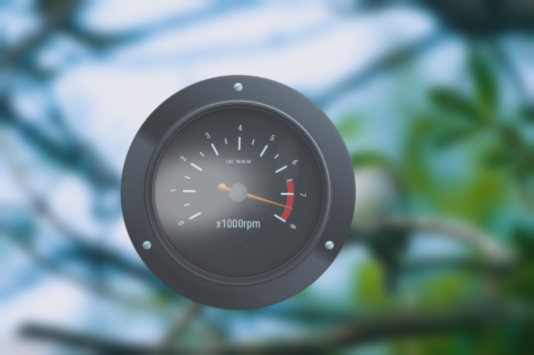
7500 rpm
